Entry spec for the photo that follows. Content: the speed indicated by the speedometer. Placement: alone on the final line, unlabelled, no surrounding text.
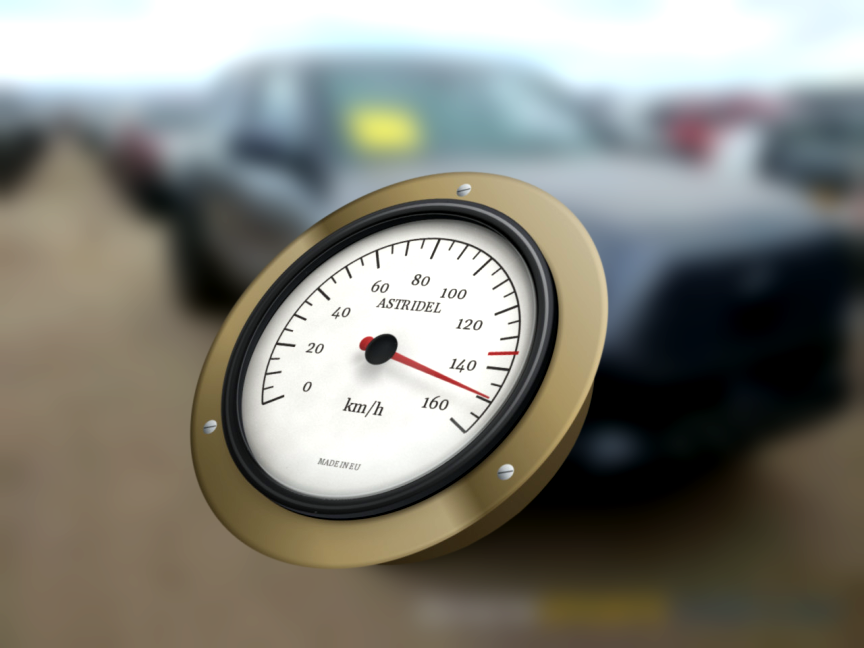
150 km/h
